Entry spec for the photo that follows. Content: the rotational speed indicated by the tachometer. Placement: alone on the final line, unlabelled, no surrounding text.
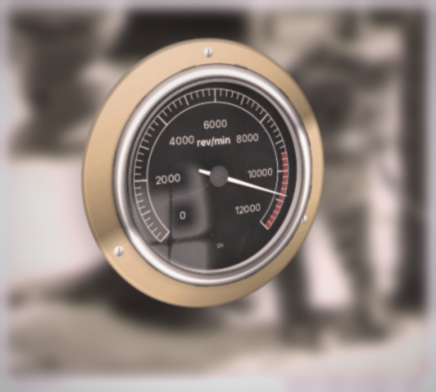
10800 rpm
